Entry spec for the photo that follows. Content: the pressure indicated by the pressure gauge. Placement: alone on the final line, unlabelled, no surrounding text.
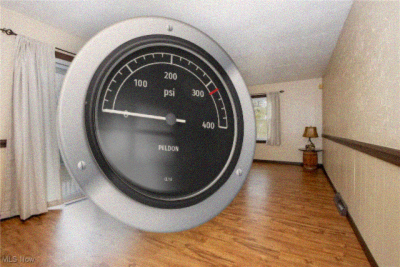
0 psi
